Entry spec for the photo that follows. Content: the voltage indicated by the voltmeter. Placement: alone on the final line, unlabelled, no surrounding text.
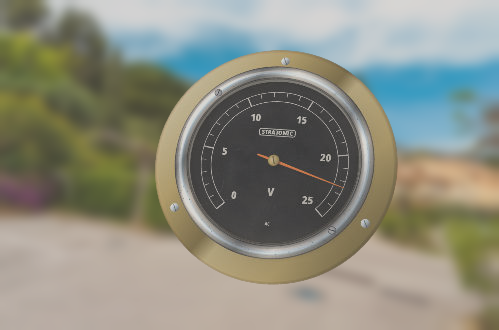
22.5 V
